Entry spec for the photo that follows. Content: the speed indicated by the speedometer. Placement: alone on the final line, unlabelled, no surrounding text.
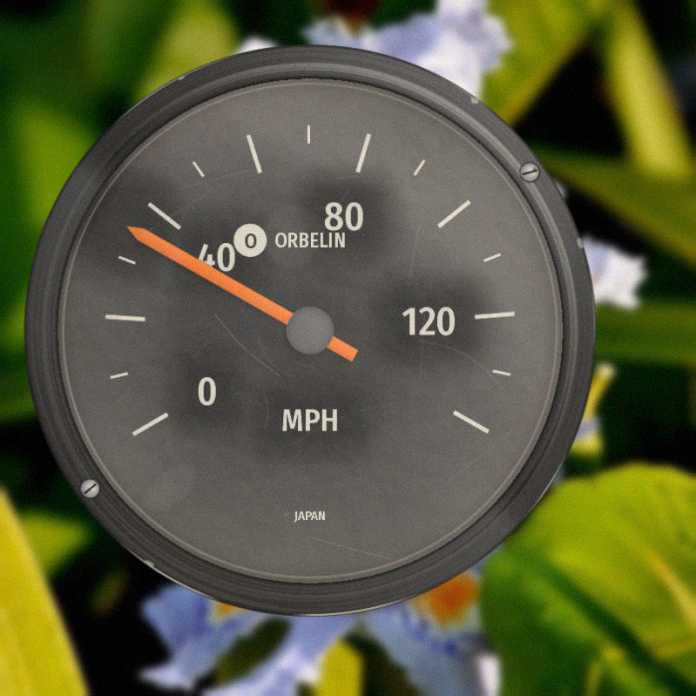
35 mph
